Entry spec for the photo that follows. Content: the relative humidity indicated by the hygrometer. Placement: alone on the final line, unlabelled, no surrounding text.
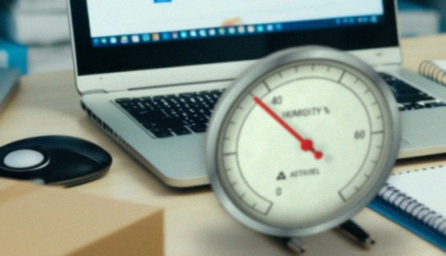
36 %
